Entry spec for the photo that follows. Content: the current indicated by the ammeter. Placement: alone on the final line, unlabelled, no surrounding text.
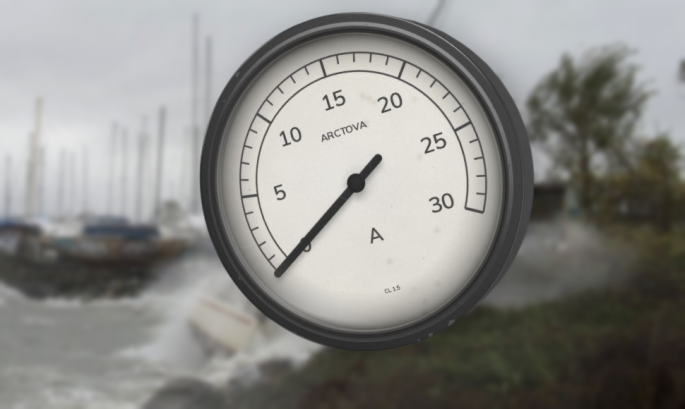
0 A
